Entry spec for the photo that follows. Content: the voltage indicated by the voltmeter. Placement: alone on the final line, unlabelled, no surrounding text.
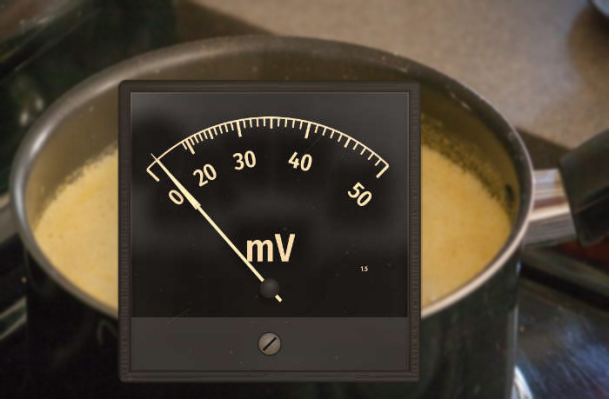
10 mV
